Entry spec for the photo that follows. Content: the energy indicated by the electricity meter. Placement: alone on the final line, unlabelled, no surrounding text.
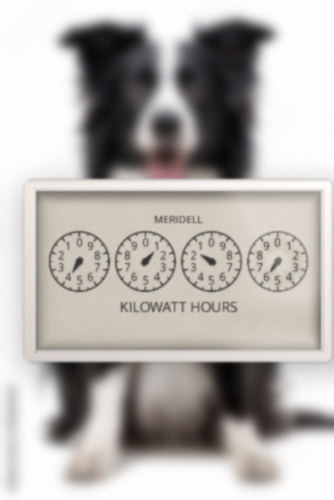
4116 kWh
